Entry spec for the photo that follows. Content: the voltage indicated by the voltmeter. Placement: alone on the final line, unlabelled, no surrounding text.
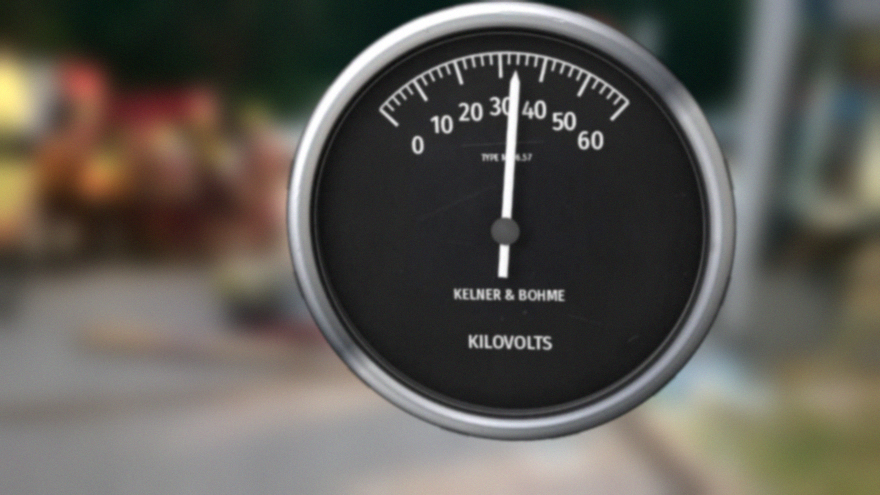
34 kV
